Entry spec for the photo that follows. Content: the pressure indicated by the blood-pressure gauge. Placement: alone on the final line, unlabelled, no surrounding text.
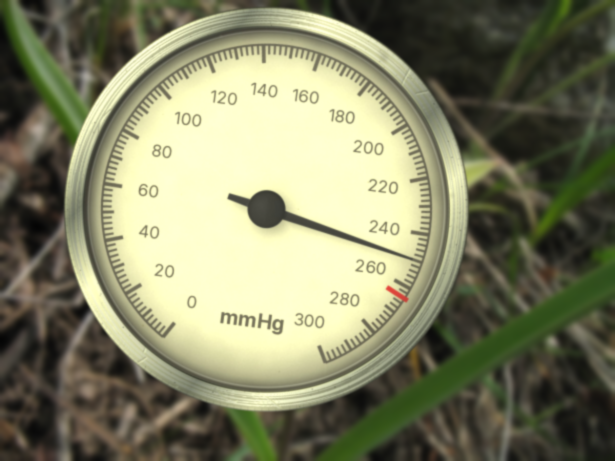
250 mmHg
